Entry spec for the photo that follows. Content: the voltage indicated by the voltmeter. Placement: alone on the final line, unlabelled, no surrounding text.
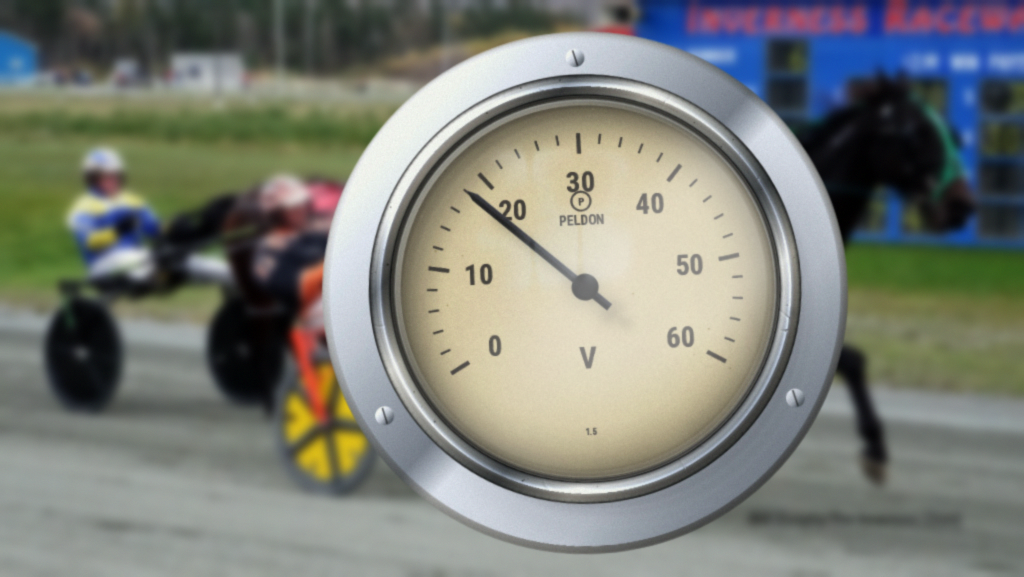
18 V
